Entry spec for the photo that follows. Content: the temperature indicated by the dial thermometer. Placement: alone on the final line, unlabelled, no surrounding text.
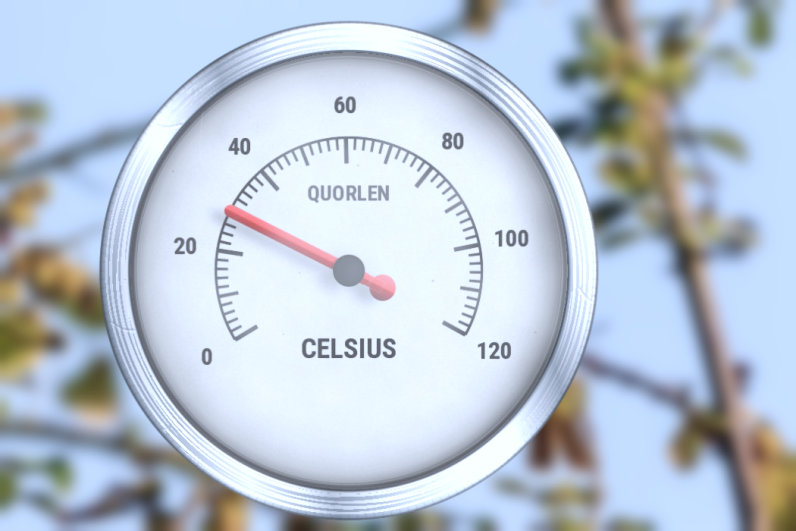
29 °C
